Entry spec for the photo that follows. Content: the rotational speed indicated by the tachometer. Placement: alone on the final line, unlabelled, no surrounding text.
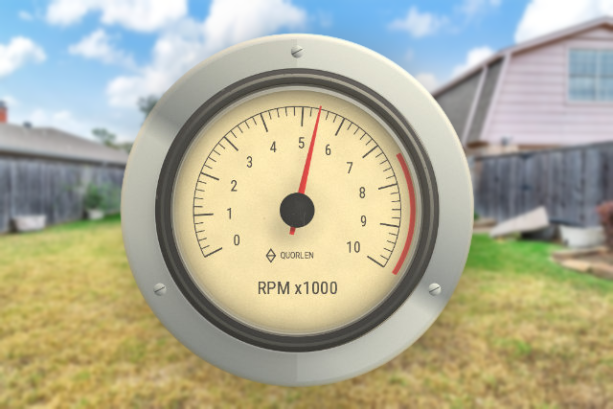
5400 rpm
